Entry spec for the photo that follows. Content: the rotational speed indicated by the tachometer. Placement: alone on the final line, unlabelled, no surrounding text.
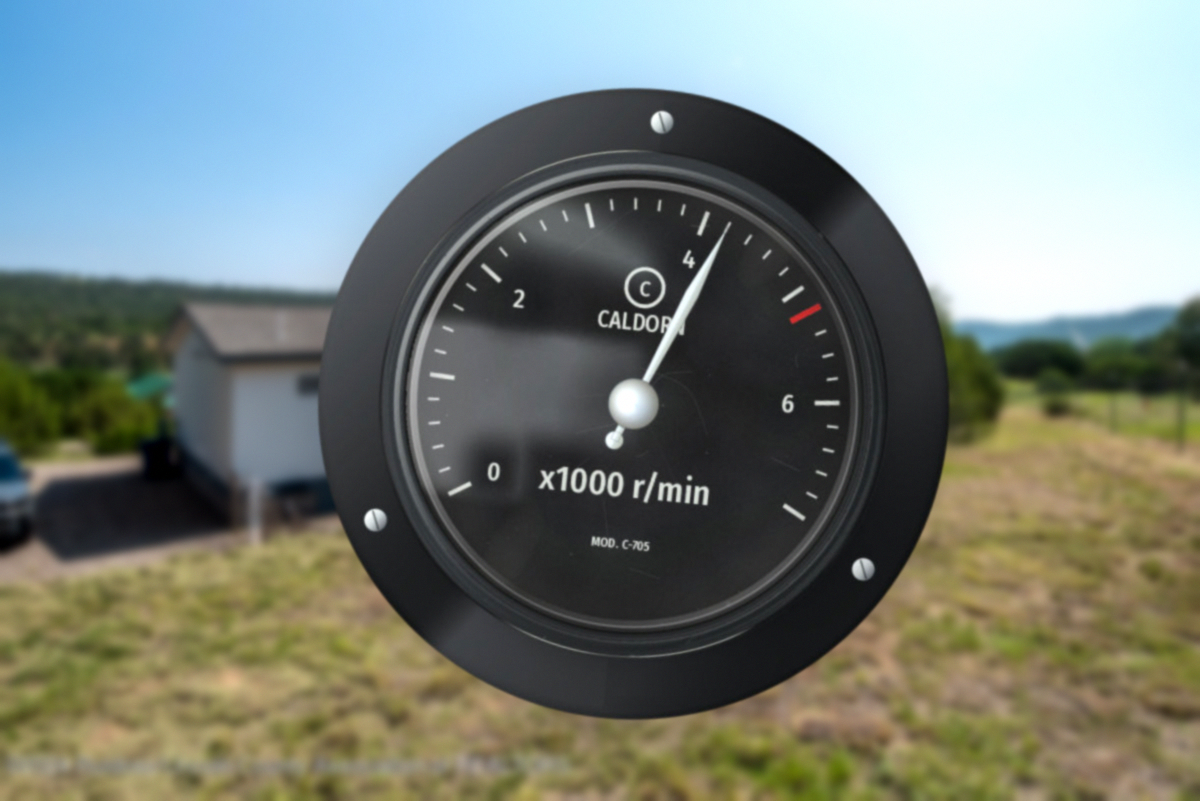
4200 rpm
